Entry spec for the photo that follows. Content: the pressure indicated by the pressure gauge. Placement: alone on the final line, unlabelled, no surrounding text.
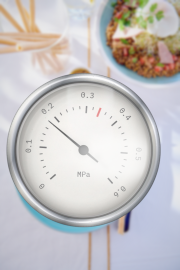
0.18 MPa
